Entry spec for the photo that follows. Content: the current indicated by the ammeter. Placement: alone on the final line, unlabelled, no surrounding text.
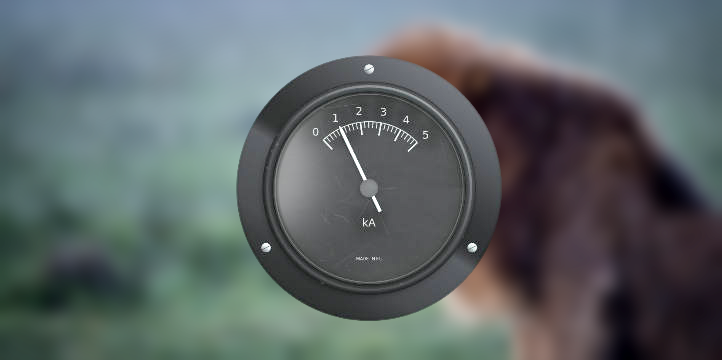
1 kA
